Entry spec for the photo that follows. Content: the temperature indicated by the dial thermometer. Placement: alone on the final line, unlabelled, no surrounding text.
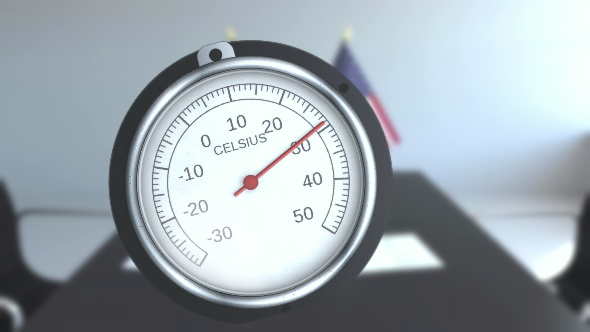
29 °C
